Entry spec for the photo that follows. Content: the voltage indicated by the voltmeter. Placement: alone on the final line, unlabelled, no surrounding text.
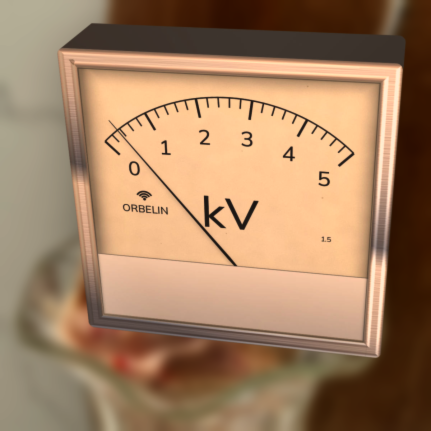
0.4 kV
